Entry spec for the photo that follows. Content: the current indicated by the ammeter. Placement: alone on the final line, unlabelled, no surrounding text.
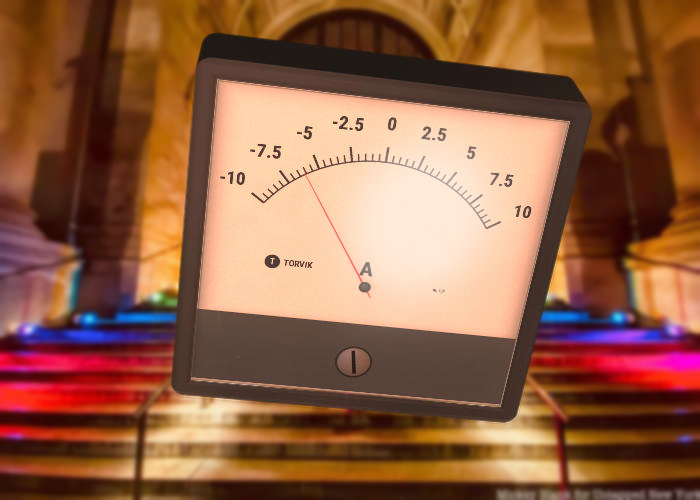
-6 A
